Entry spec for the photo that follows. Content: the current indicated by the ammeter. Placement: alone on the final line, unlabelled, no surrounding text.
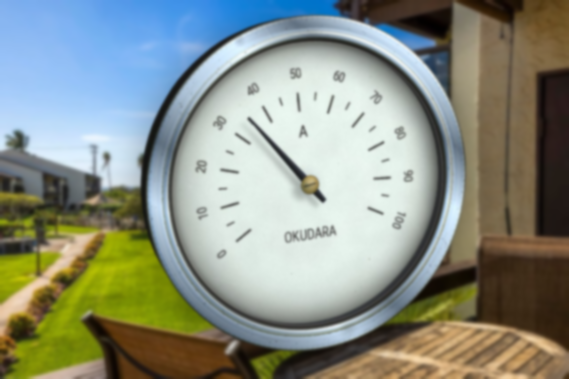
35 A
